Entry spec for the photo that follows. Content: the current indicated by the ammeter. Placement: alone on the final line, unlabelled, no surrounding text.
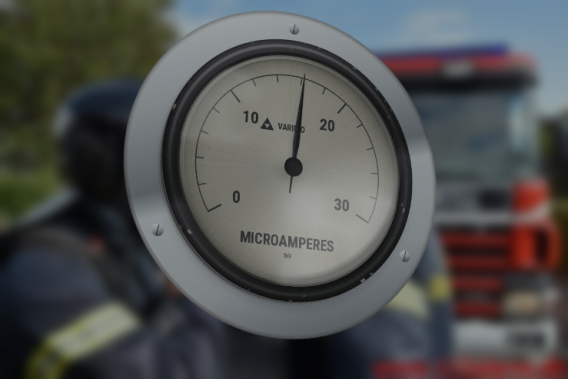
16 µA
